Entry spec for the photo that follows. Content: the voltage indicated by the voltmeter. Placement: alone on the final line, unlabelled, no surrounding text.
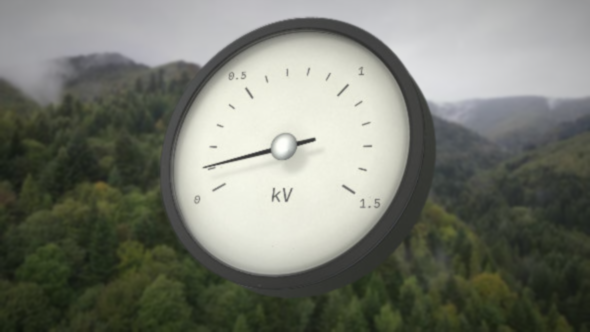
0.1 kV
